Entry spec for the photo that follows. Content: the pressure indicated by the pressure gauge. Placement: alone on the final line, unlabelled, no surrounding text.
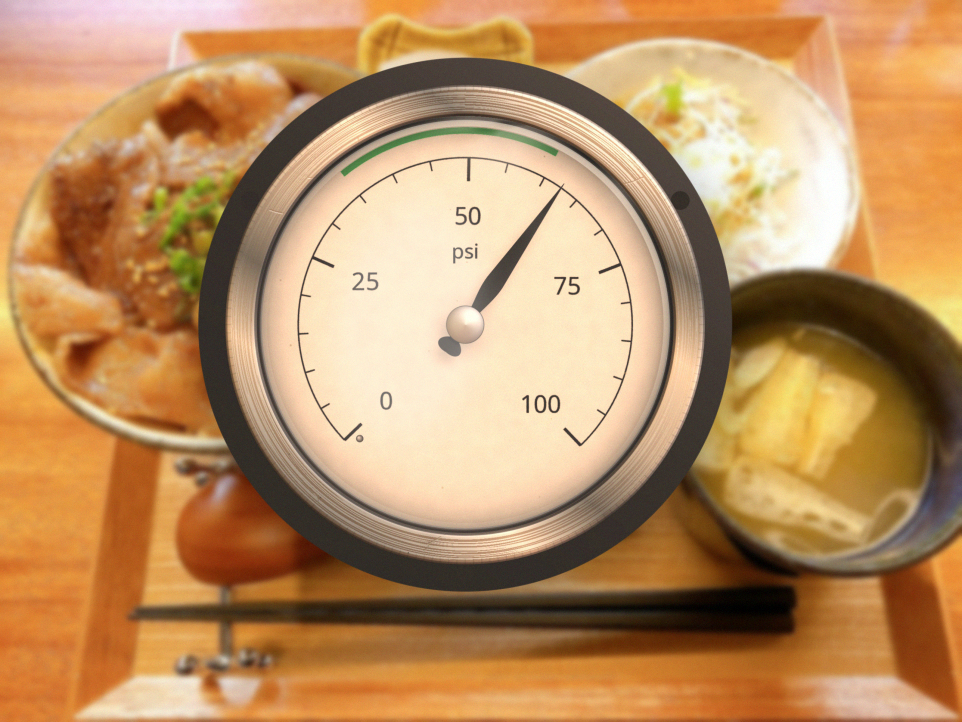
62.5 psi
